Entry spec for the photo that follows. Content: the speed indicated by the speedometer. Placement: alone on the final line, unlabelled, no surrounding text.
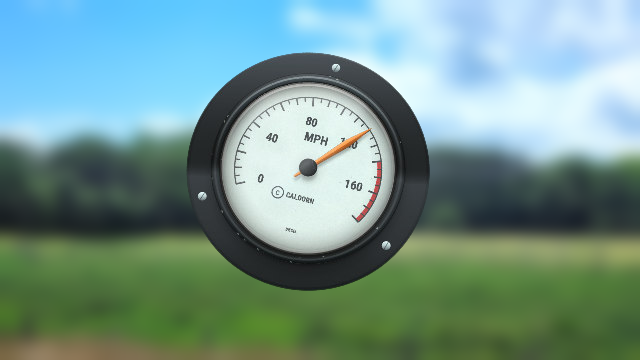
120 mph
